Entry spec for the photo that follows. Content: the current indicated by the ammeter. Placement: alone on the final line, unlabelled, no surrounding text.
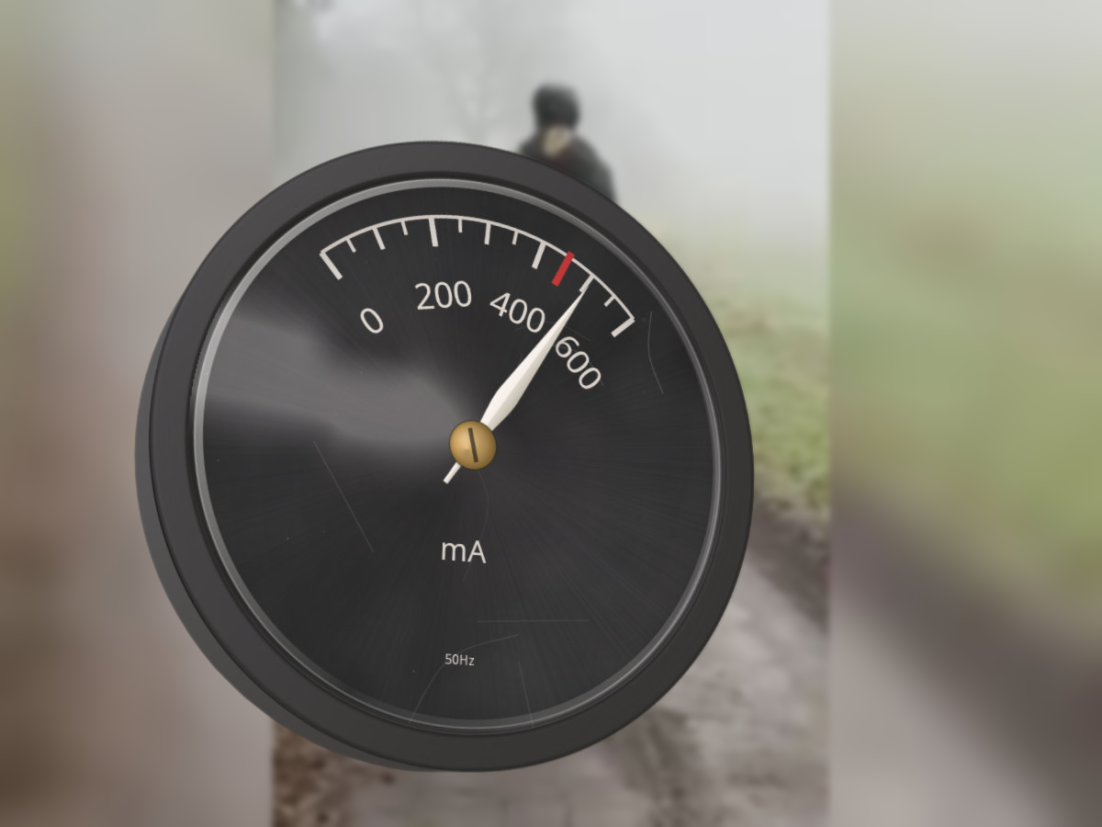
500 mA
